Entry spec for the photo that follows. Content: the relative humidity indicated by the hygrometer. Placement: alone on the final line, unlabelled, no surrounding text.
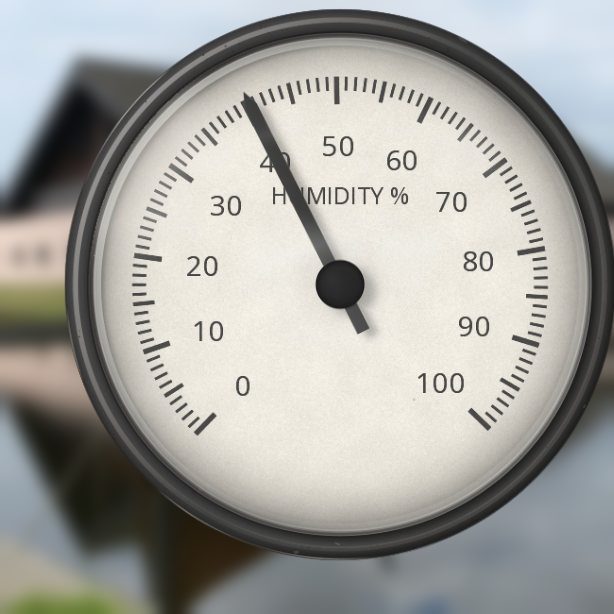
40.5 %
